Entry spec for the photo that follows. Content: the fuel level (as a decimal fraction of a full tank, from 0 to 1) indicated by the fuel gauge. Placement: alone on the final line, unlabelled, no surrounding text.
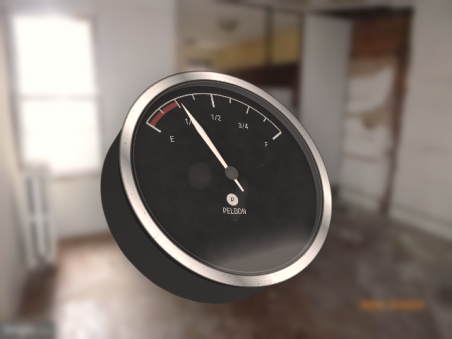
0.25
